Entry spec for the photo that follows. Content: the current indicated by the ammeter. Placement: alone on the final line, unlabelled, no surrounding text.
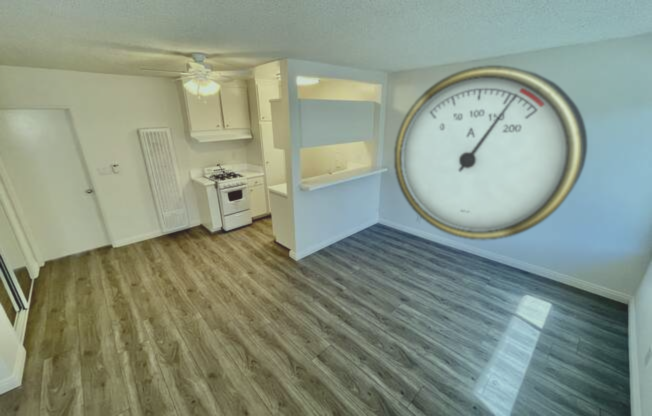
160 A
